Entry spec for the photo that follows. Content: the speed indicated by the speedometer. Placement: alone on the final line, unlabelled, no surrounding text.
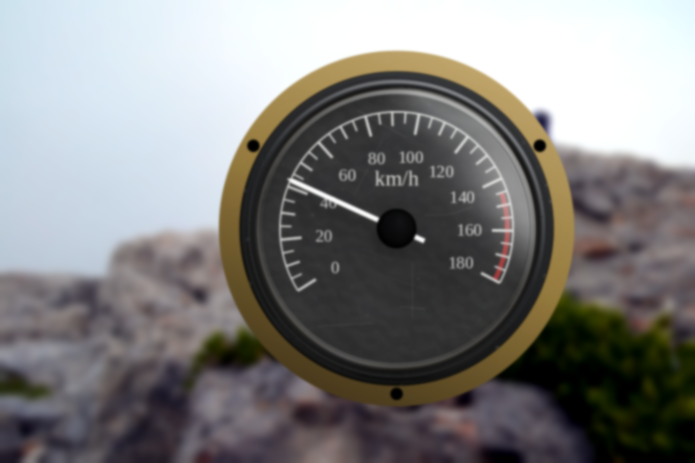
42.5 km/h
